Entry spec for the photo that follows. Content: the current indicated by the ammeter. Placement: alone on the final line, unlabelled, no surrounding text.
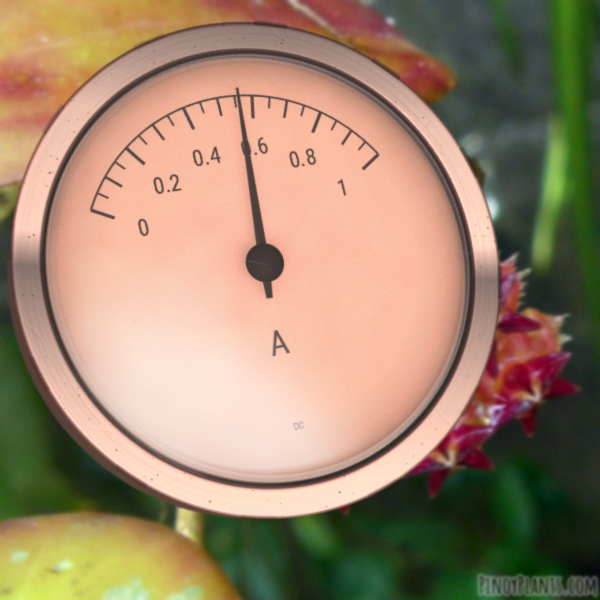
0.55 A
